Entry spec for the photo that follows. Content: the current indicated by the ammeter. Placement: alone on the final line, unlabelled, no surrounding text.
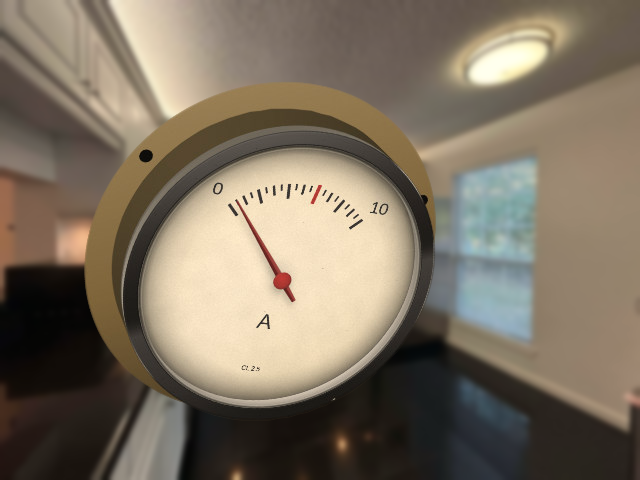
0.5 A
